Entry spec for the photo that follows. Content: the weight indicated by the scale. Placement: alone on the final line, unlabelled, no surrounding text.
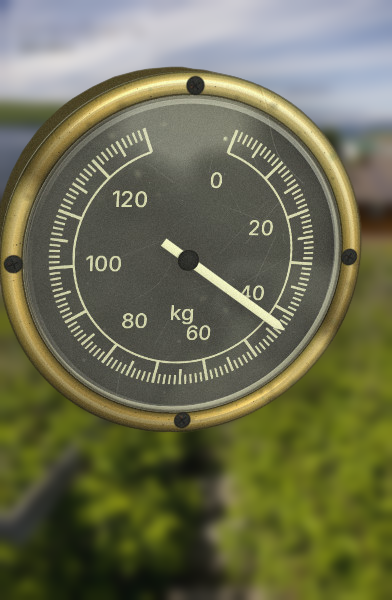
43 kg
